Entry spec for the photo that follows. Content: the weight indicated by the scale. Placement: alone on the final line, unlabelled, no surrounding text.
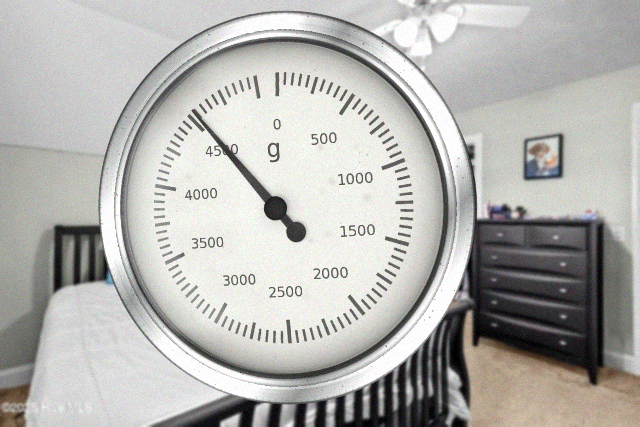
4550 g
